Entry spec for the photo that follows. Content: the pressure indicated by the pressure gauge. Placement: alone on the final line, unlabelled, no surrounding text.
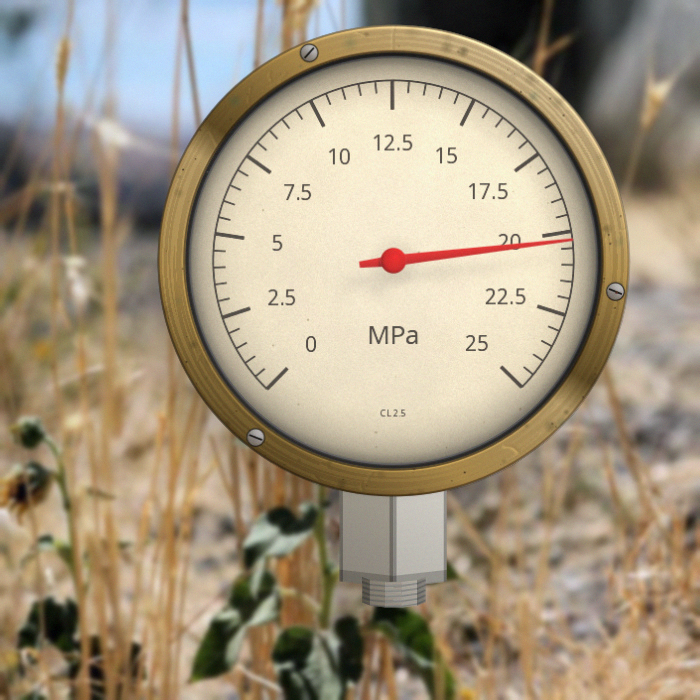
20.25 MPa
